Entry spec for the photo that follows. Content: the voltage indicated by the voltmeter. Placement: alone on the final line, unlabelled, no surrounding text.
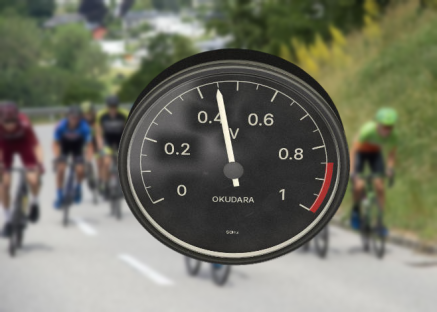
0.45 V
